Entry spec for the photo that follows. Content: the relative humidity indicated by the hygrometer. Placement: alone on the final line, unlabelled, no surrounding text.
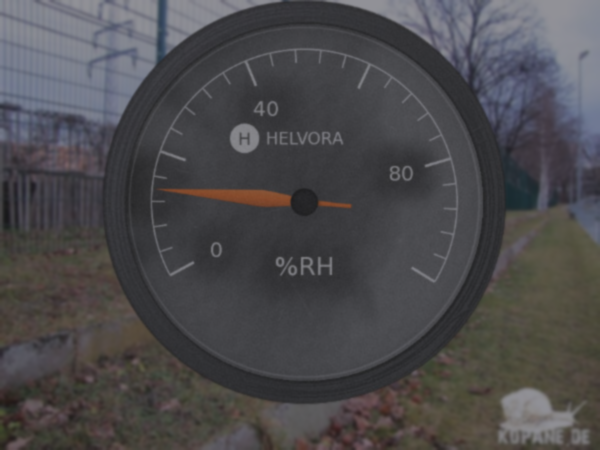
14 %
